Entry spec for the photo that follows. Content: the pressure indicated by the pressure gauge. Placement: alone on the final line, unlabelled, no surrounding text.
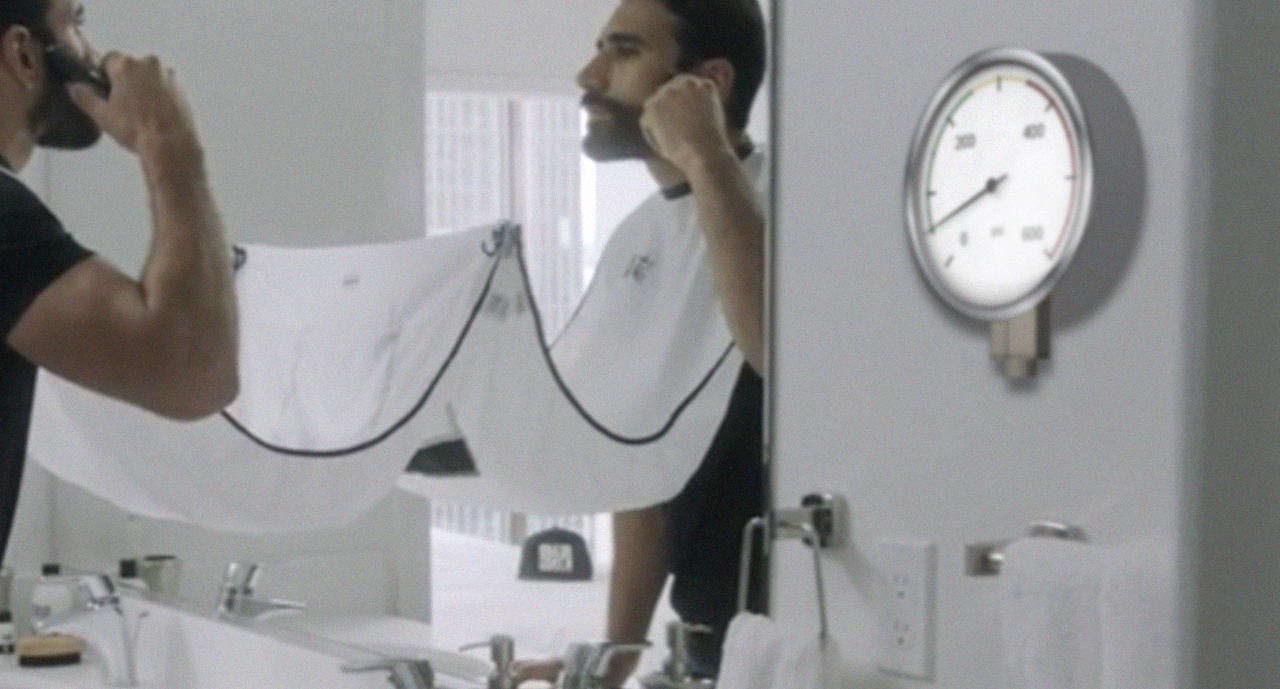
50 psi
